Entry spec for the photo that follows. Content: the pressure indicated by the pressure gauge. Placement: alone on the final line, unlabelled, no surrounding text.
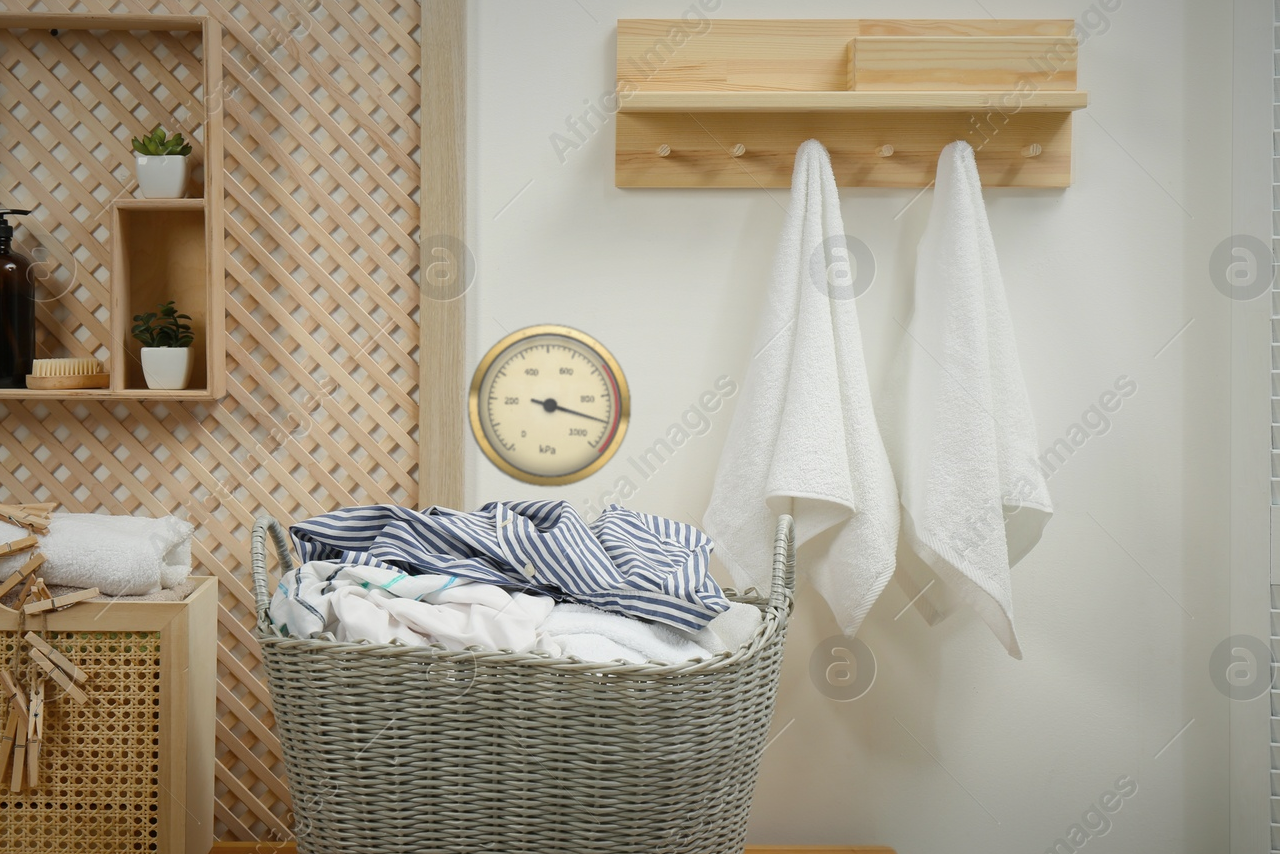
900 kPa
